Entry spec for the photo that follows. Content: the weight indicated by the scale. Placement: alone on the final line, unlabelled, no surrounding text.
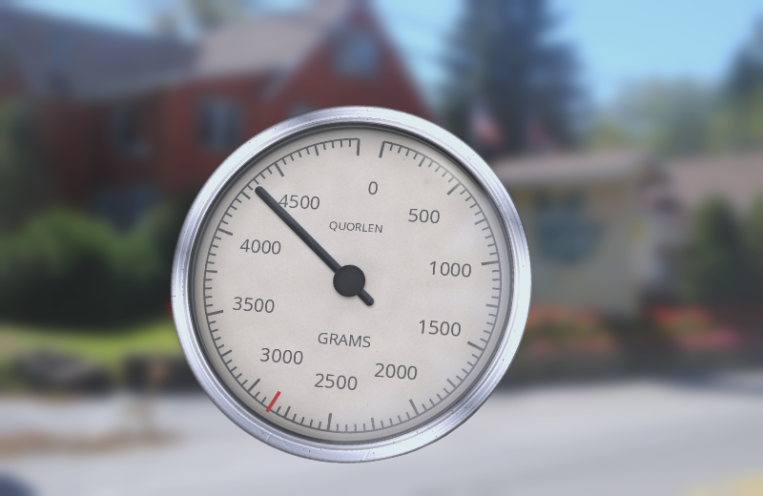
4325 g
